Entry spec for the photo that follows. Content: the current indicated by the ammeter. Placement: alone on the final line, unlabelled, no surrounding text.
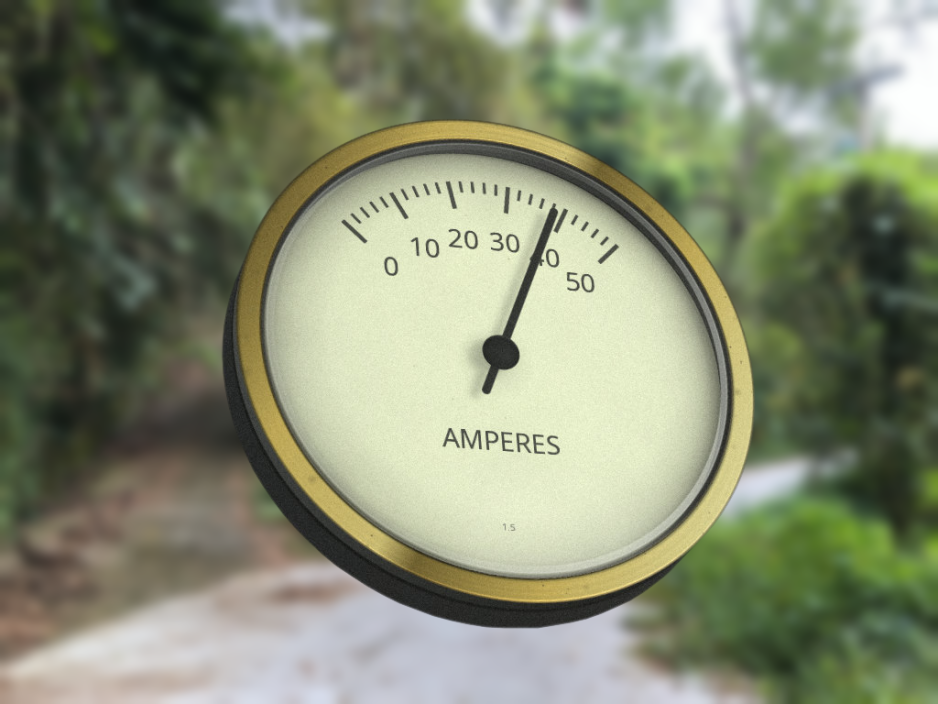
38 A
